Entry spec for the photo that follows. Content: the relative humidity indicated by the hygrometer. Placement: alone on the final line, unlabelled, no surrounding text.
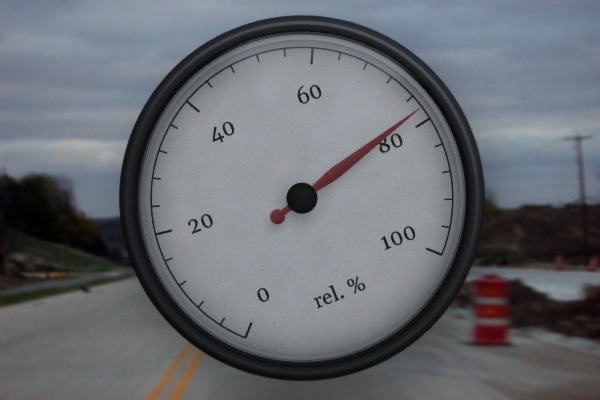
78 %
